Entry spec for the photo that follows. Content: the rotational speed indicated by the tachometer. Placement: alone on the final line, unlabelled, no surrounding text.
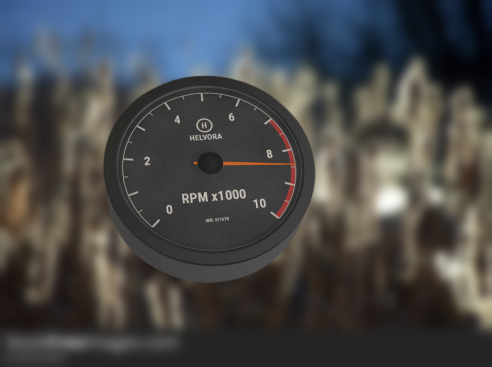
8500 rpm
